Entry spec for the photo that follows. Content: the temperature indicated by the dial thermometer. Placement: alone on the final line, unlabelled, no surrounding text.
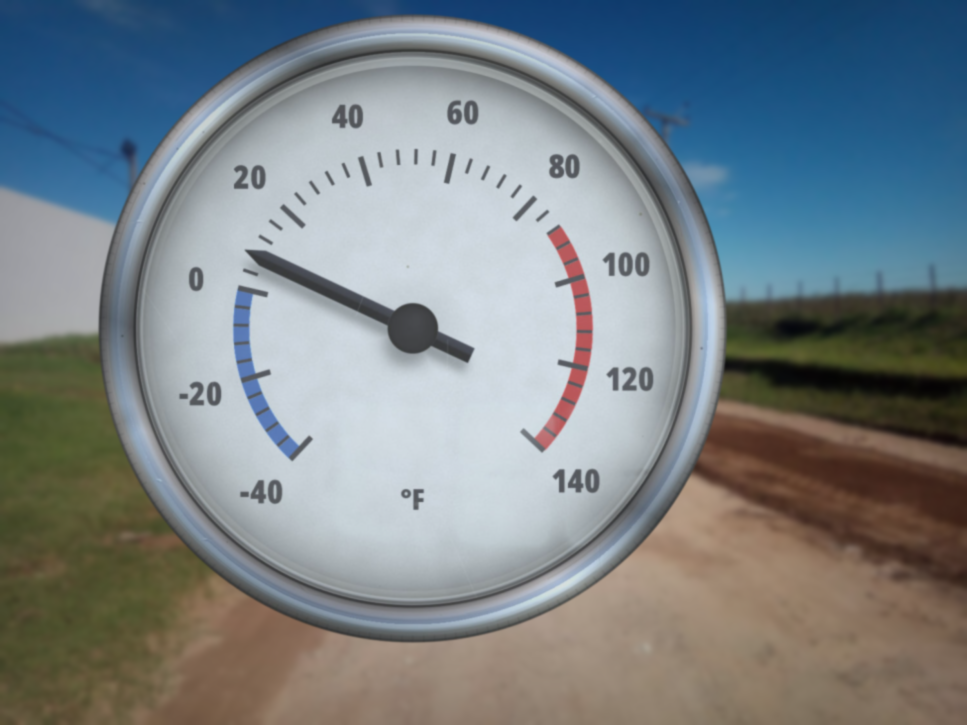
8 °F
